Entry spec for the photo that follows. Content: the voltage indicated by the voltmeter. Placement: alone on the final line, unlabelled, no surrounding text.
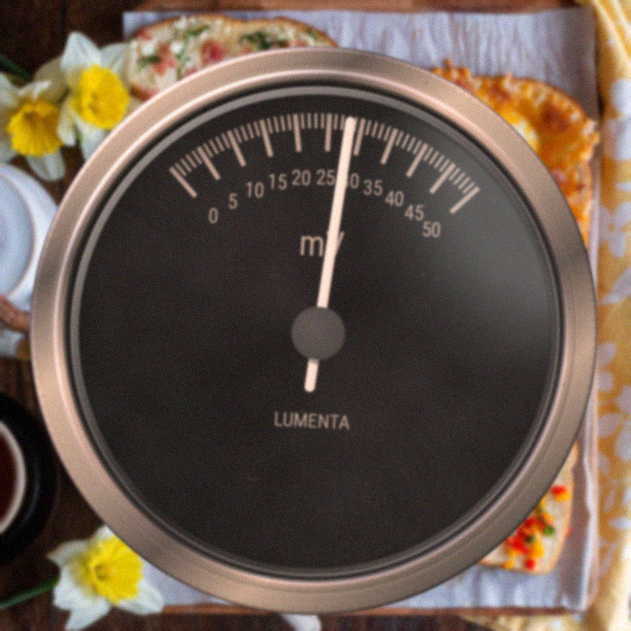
28 mV
